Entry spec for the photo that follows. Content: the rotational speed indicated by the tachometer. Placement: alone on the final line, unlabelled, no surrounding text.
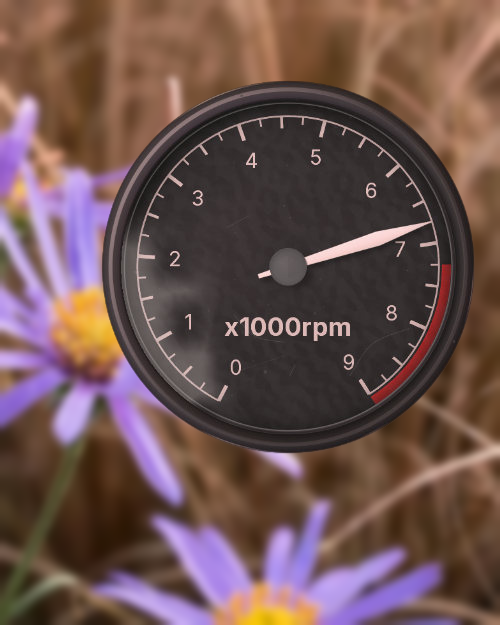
6750 rpm
